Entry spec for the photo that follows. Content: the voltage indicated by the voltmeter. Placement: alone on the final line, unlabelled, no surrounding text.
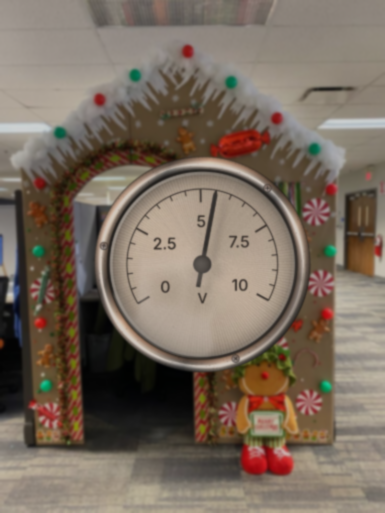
5.5 V
